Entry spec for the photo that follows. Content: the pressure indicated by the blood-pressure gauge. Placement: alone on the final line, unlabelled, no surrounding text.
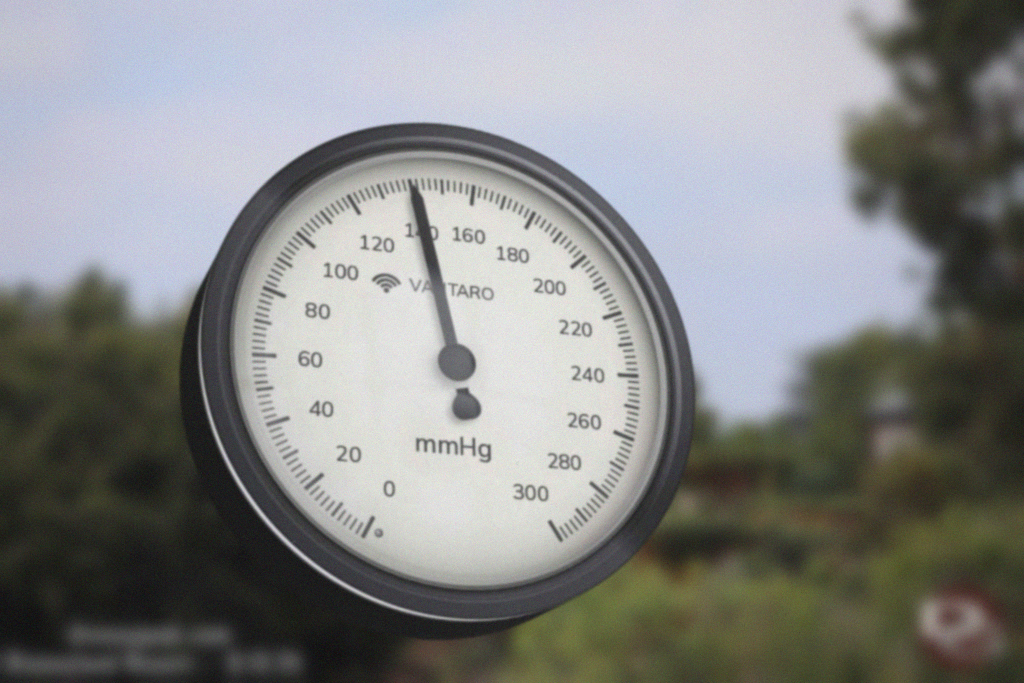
140 mmHg
